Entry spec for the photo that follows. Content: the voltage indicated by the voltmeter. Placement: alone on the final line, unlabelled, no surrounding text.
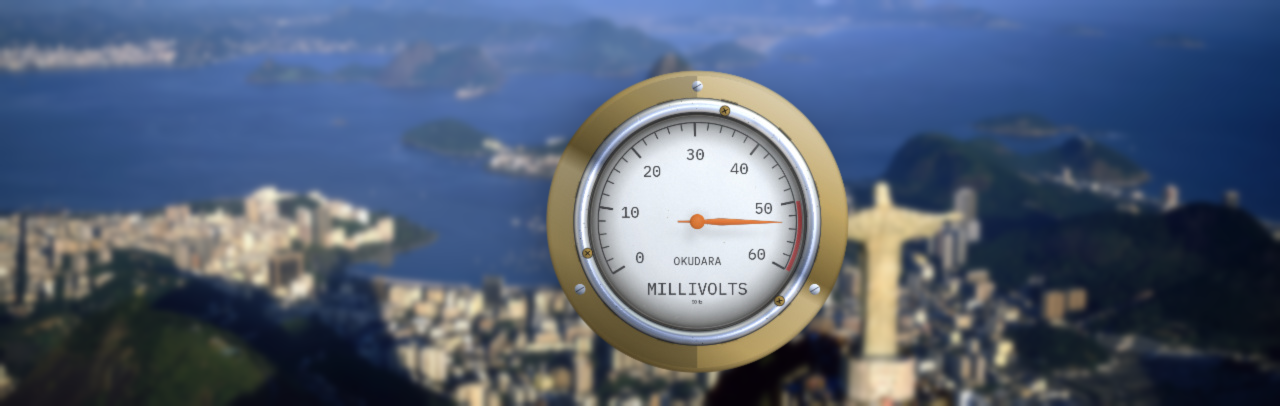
53 mV
